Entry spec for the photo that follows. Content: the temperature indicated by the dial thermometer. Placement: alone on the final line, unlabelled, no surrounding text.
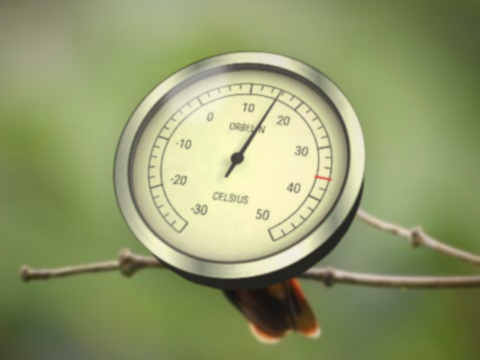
16 °C
